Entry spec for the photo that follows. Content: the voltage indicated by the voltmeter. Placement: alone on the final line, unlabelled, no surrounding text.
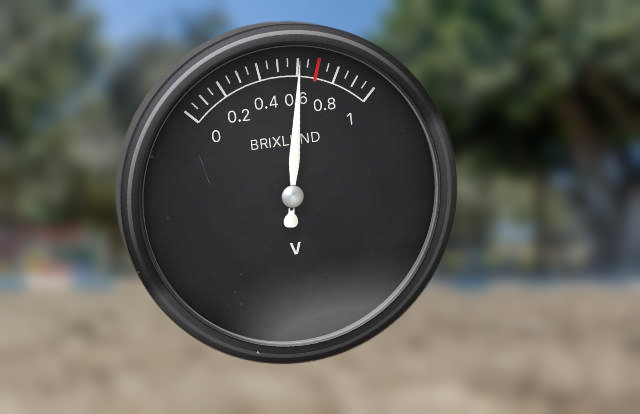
0.6 V
